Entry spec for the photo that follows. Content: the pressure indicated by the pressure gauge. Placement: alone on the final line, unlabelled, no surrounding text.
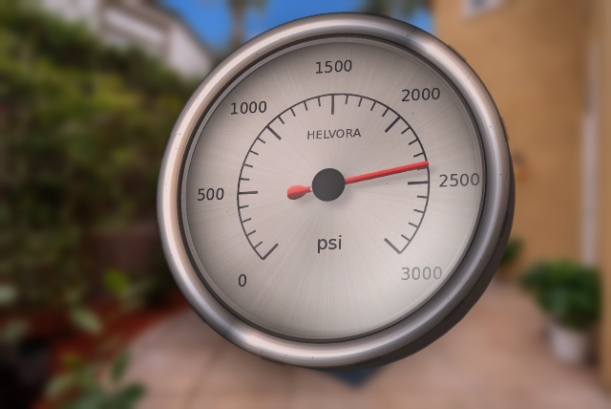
2400 psi
